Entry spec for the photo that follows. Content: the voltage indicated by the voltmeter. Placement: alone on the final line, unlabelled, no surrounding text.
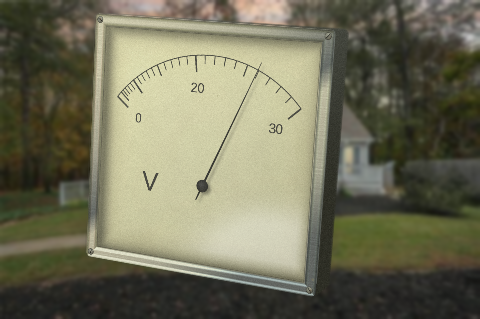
26 V
